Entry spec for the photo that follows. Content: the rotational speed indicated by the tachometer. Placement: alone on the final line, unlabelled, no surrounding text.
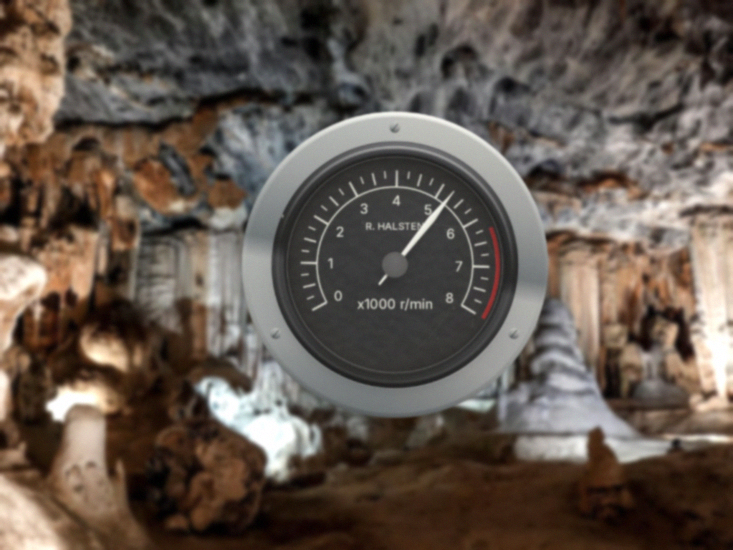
5250 rpm
